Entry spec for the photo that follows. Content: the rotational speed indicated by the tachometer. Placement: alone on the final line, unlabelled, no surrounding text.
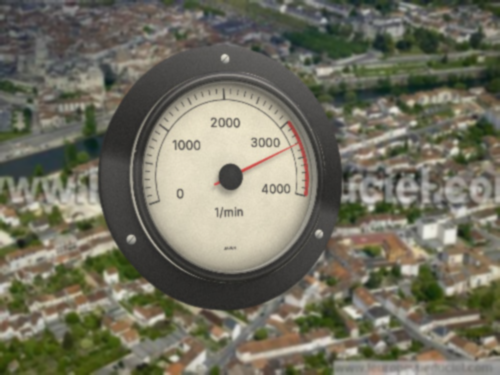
3300 rpm
